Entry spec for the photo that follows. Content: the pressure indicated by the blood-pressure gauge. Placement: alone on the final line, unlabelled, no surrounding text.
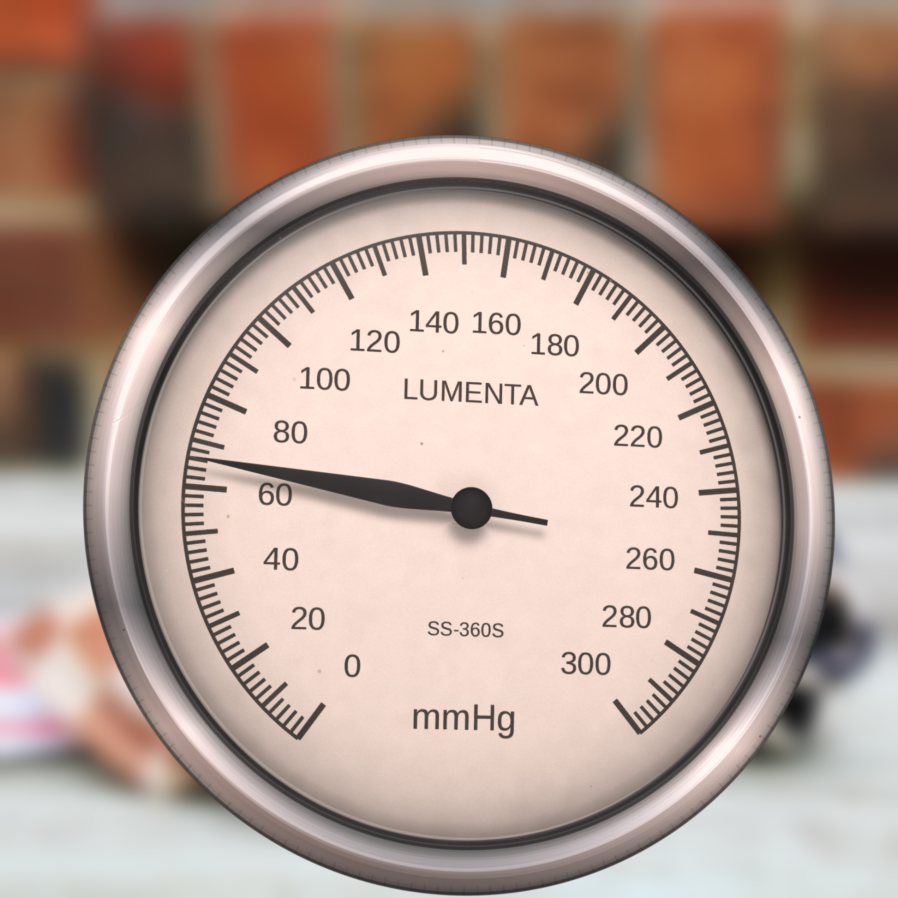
66 mmHg
